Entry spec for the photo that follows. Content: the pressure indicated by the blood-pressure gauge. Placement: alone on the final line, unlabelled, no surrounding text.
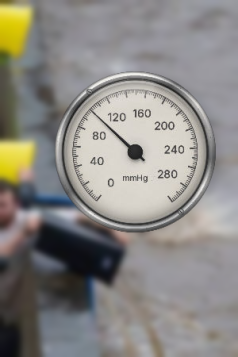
100 mmHg
